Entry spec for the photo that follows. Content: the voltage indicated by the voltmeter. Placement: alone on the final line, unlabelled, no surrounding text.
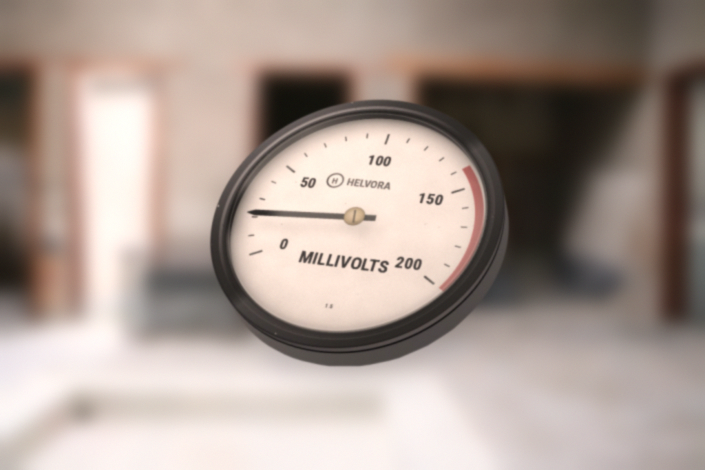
20 mV
